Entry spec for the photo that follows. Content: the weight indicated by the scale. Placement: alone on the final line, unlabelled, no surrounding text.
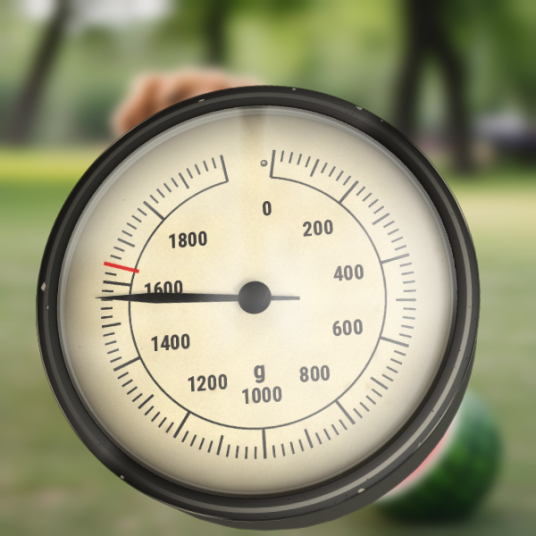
1560 g
